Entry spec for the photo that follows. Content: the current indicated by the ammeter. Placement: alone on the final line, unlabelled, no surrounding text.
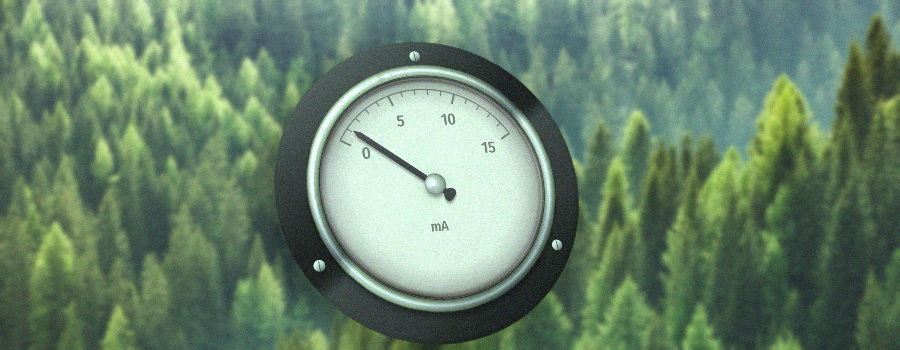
1 mA
